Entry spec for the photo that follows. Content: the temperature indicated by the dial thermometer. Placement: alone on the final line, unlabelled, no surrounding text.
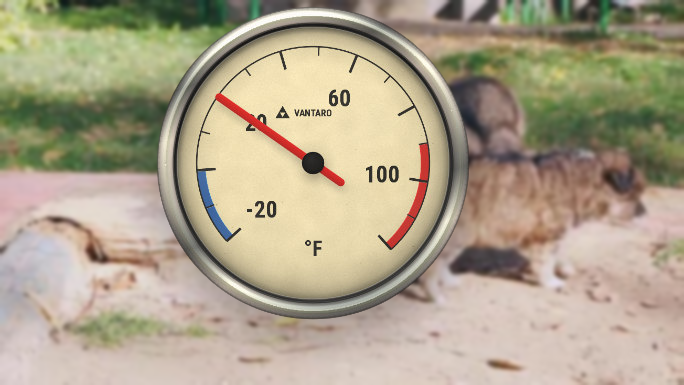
20 °F
